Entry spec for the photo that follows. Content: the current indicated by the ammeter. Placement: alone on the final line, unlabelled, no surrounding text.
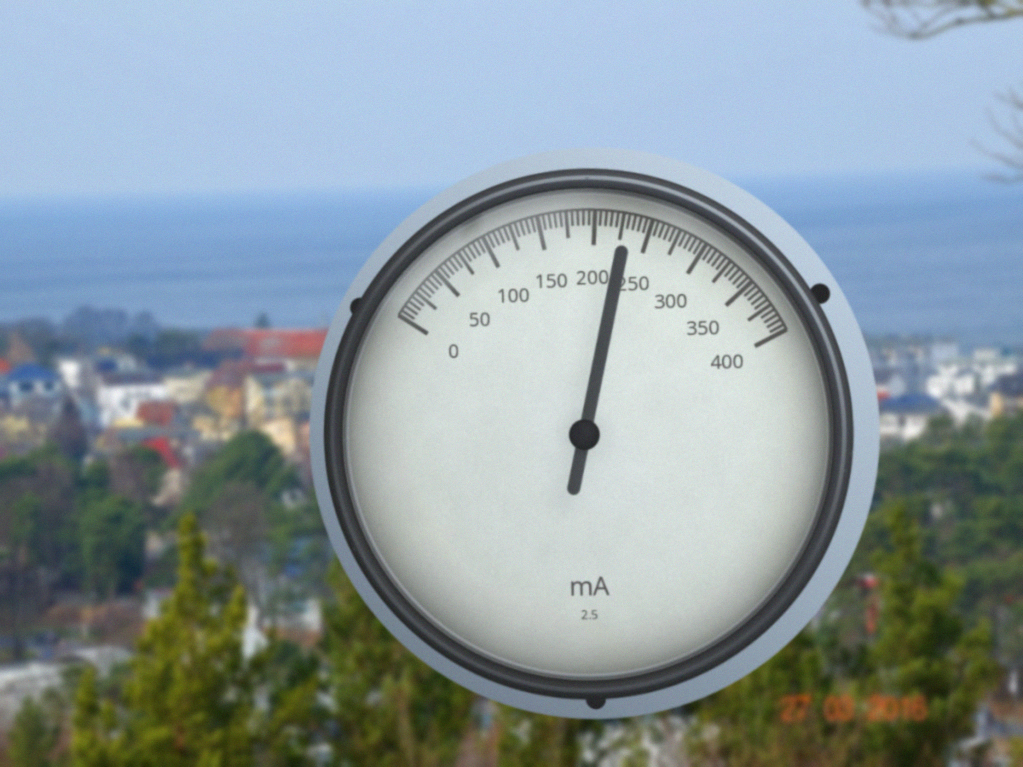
230 mA
